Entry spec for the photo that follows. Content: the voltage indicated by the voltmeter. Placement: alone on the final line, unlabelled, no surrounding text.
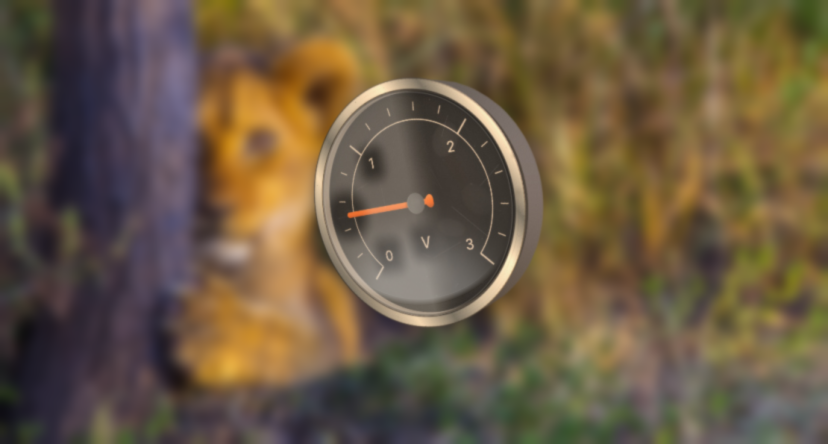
0.5 V
